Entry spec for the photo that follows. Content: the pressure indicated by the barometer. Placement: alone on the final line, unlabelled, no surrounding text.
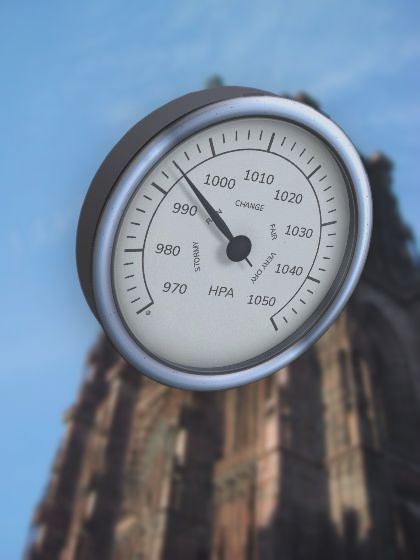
994 hPa
